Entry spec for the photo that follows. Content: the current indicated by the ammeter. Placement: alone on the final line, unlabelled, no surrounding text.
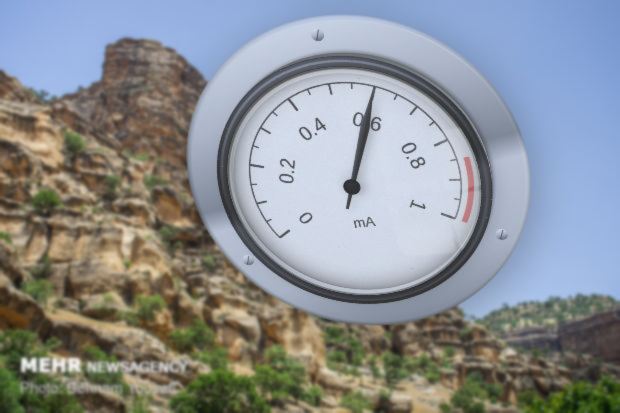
0.6 mA
